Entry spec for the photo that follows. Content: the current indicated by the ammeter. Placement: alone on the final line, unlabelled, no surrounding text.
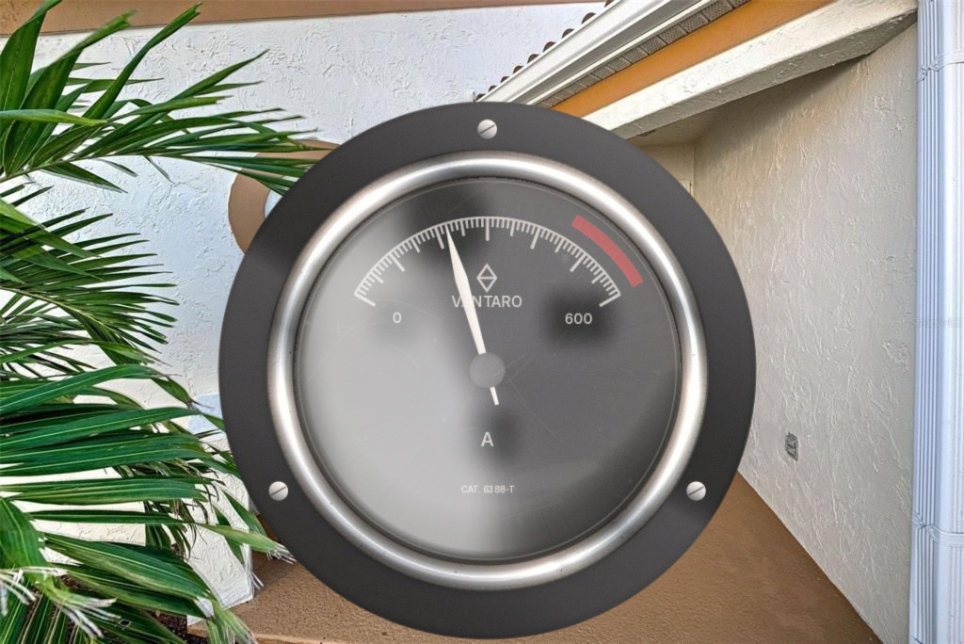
220 A
